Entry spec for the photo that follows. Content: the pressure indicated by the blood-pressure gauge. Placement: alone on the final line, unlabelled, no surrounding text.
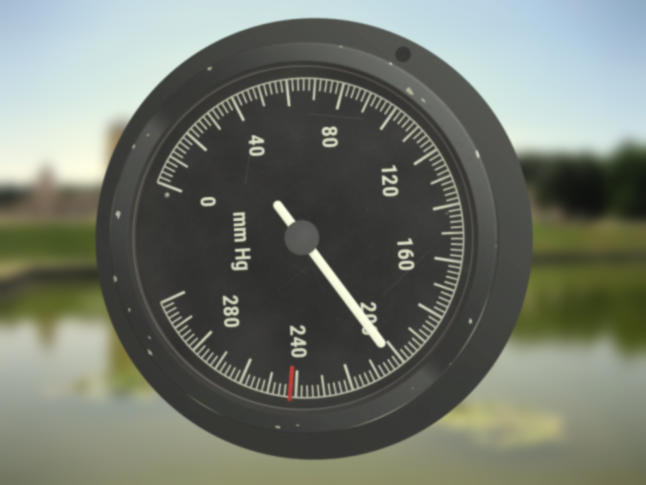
202 mmHg
